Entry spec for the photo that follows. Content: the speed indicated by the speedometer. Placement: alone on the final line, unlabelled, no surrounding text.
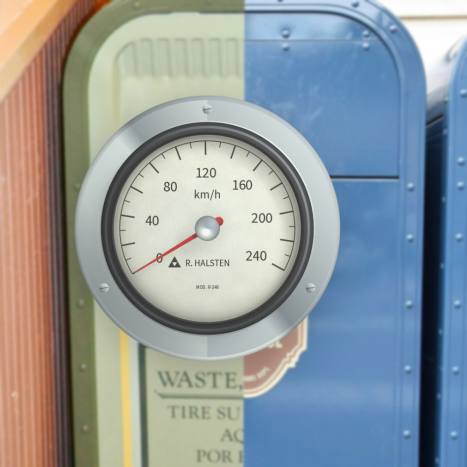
0 km/h
